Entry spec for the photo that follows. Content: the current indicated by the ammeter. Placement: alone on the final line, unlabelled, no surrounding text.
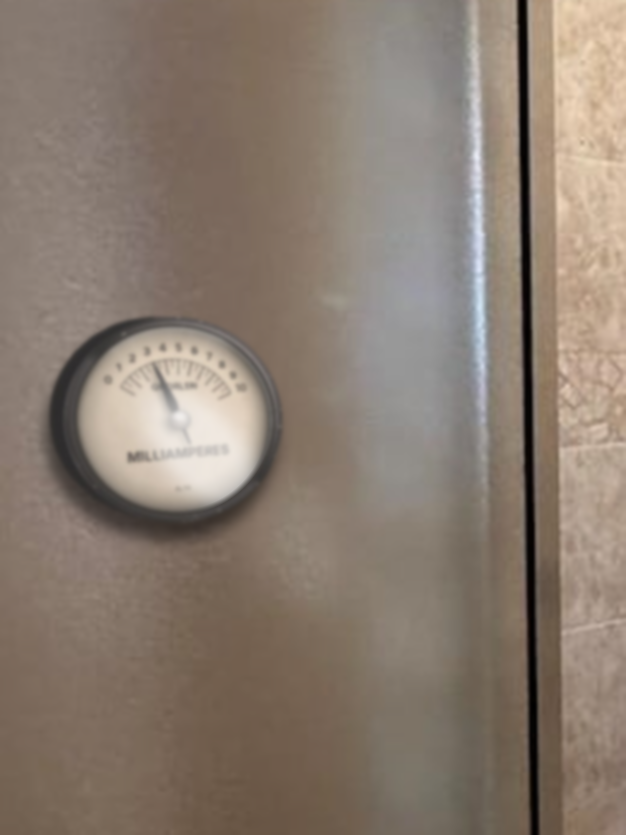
3 mA
